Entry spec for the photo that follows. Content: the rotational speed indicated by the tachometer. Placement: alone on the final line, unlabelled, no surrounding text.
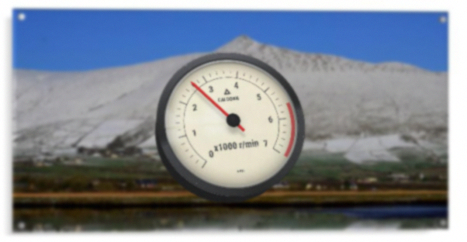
2600 rpm
